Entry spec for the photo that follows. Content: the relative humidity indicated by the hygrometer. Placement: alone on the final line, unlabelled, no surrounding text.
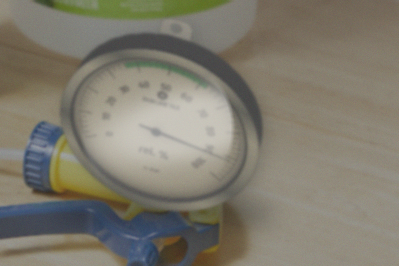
90 %
